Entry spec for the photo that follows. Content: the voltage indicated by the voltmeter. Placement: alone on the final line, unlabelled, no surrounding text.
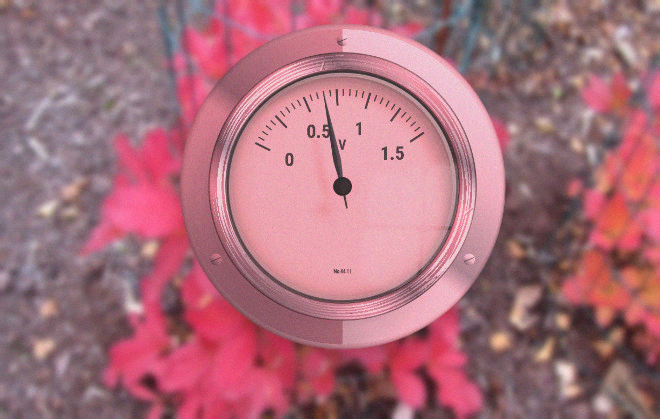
0.65 V
